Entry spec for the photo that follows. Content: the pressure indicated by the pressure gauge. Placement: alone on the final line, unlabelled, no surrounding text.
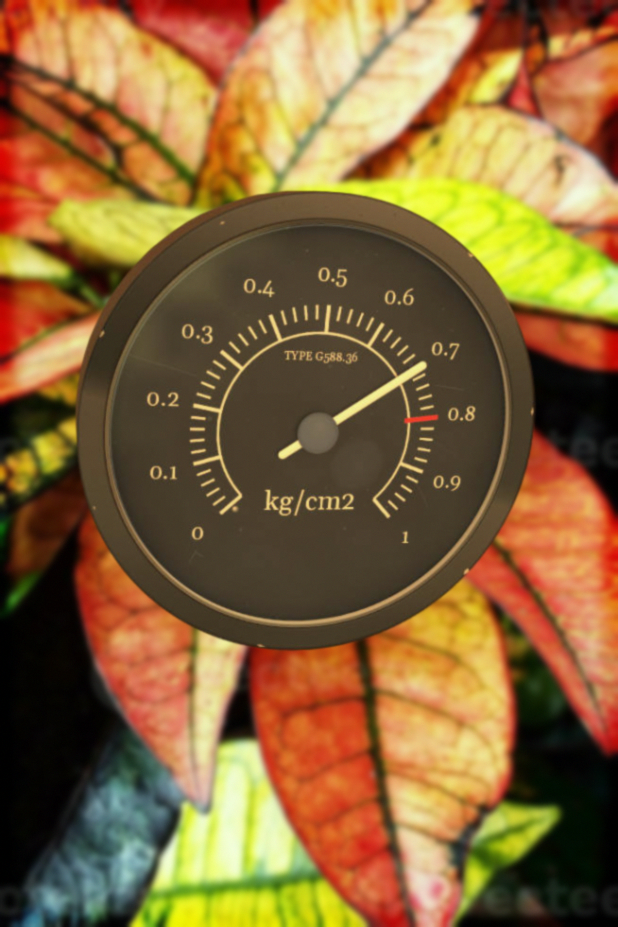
0.7 kg/cm²
